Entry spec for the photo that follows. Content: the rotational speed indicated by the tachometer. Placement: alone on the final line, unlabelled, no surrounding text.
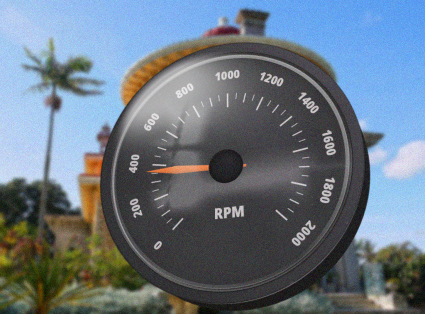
350 rpm
